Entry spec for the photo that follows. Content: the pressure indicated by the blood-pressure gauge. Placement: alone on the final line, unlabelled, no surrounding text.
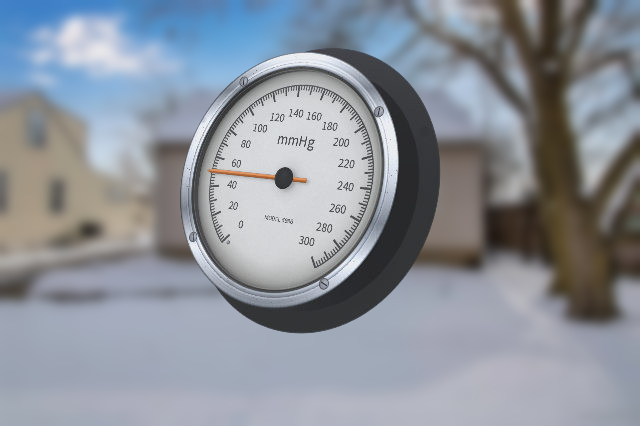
50 mmHg
